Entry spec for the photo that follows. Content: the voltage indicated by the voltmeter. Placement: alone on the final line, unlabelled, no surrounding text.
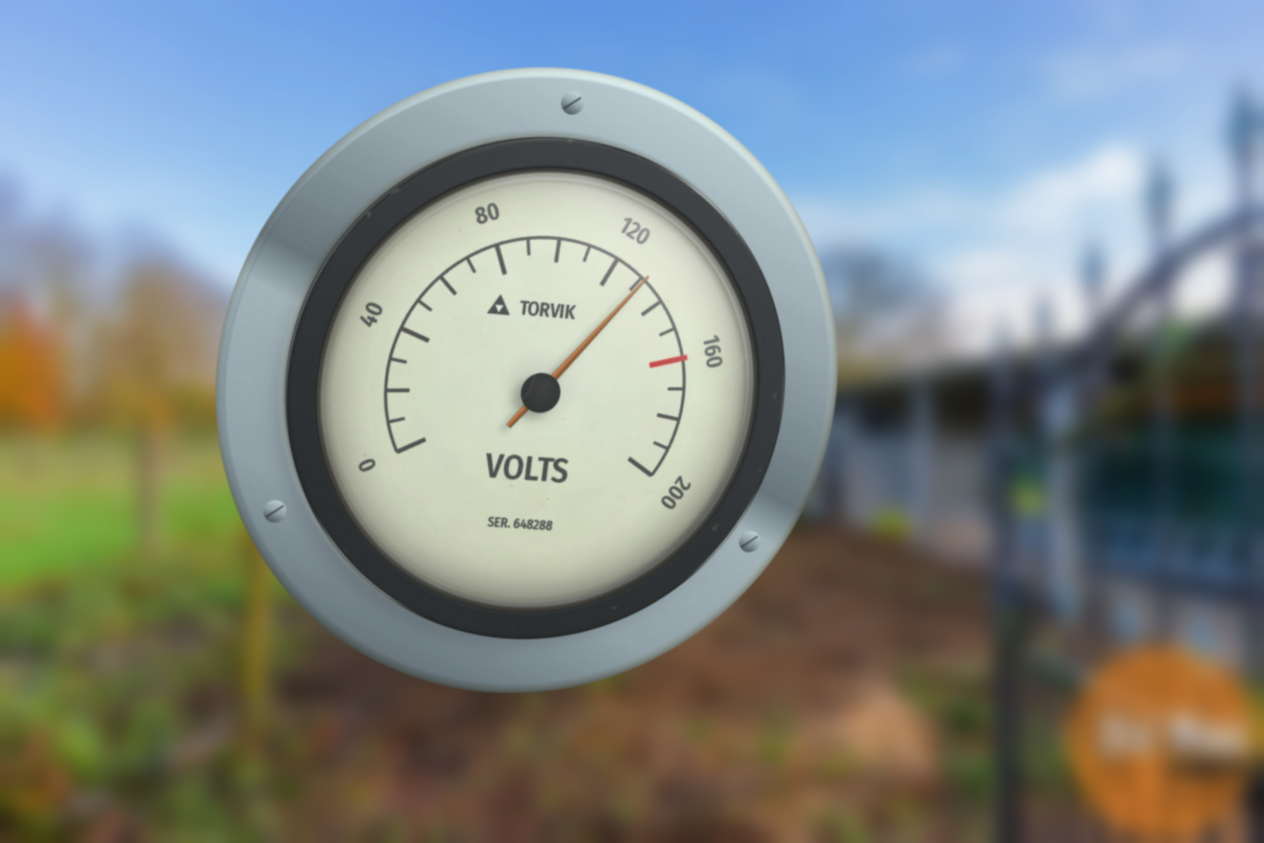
130 V
